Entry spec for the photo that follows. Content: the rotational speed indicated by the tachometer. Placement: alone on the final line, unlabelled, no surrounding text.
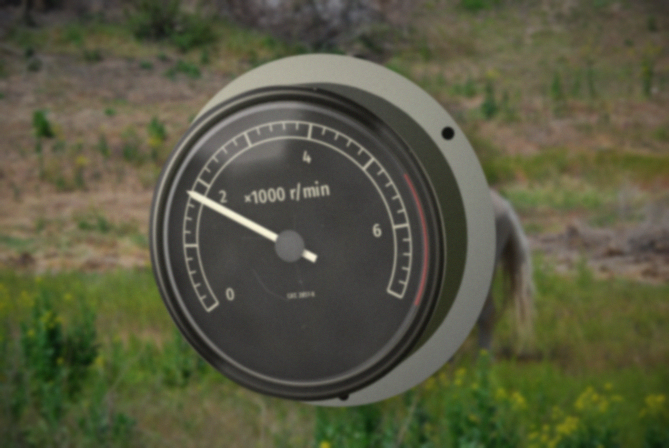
1800 rpm
